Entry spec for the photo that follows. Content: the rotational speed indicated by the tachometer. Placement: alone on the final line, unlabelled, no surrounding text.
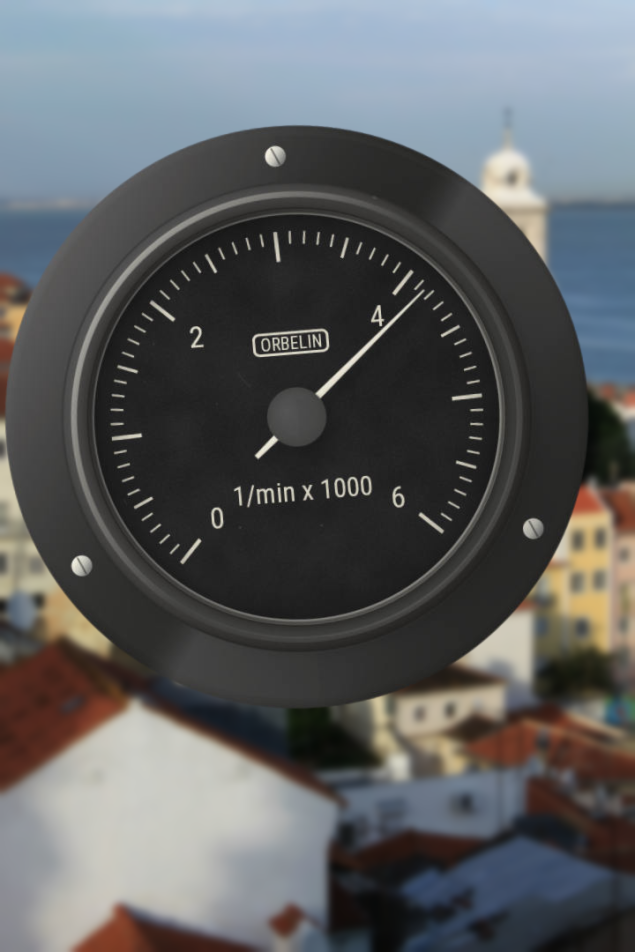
4150 rpm
